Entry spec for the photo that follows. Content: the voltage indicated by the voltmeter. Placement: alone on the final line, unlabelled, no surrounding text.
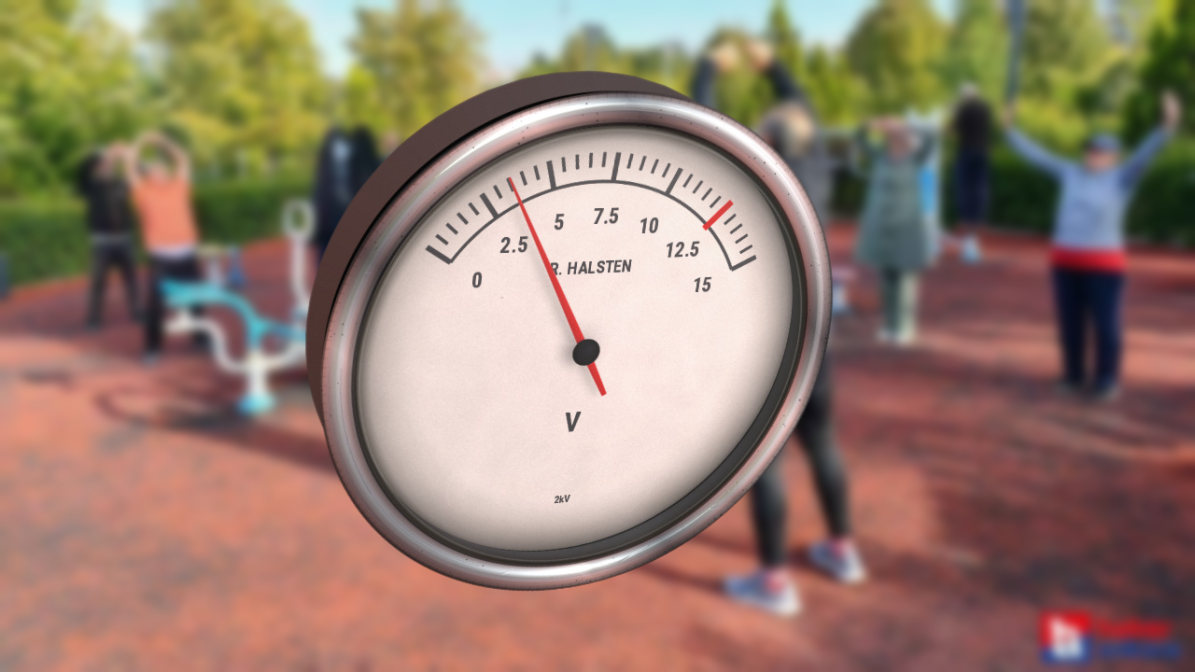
3.5 V
